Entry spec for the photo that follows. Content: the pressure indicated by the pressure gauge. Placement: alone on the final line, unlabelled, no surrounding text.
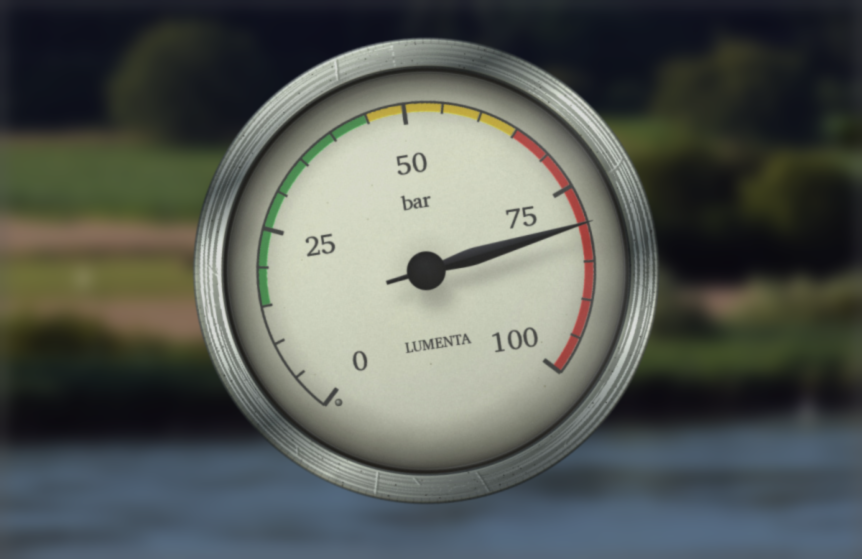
80 bar
